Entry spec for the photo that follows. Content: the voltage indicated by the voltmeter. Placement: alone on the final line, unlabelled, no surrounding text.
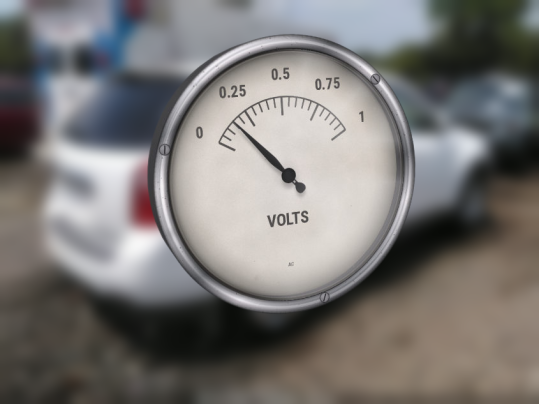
0.15 V
